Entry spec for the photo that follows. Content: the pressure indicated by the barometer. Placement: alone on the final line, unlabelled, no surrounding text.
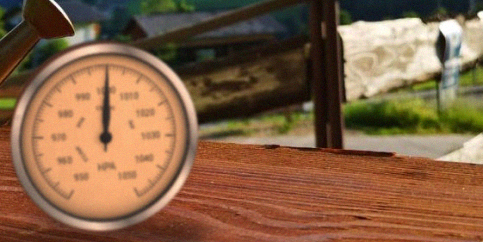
1000 hPa
